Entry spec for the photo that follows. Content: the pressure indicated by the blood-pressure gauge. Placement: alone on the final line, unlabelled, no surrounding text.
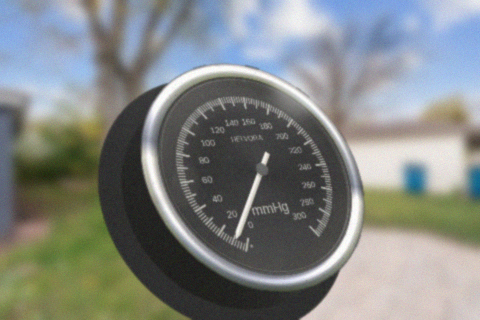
10 mmHg
